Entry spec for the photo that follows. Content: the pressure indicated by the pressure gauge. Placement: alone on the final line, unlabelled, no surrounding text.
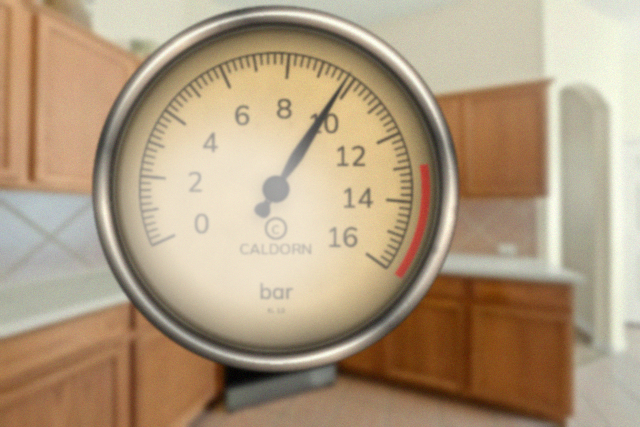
9.8 bar
